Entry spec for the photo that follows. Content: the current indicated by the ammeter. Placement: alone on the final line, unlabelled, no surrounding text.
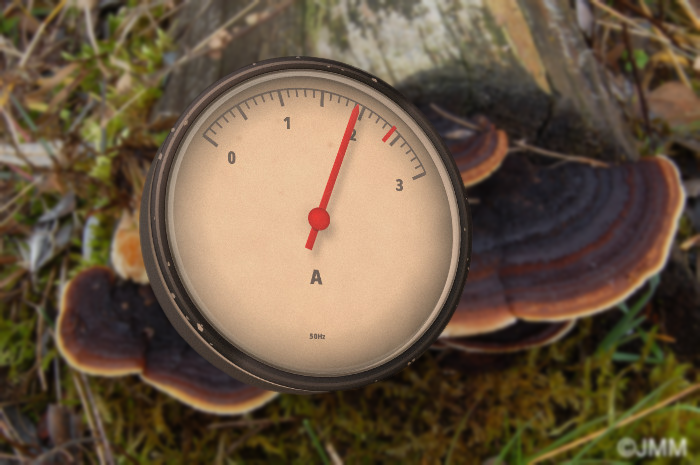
1.9 A
